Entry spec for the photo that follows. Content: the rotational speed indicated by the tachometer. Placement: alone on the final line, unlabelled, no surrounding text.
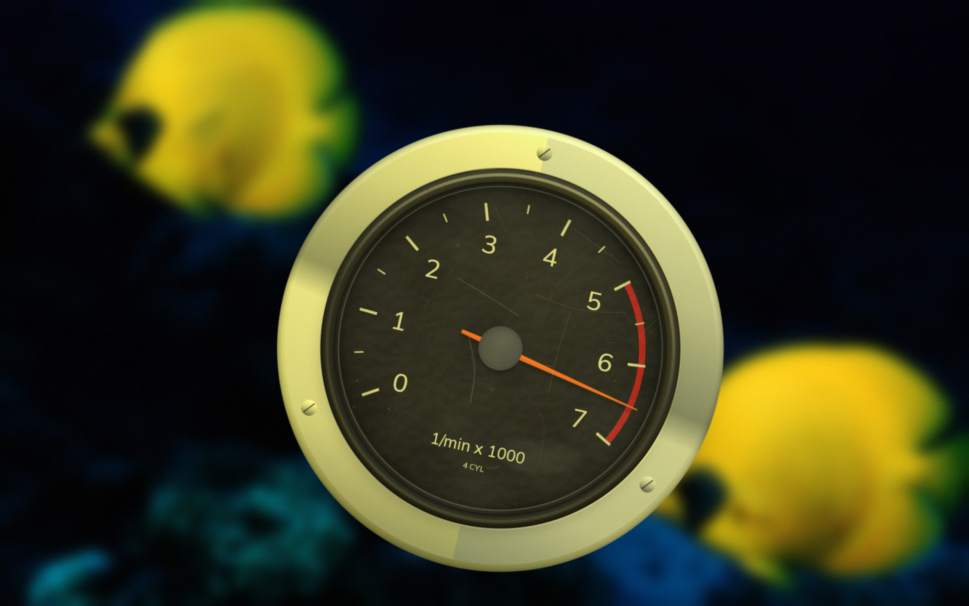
6500 rpm
